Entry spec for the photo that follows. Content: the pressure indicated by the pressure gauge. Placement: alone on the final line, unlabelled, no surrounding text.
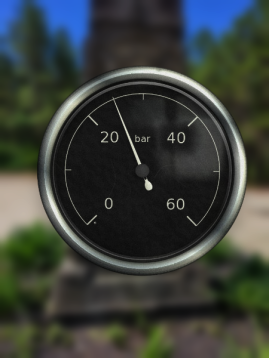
25 bar
